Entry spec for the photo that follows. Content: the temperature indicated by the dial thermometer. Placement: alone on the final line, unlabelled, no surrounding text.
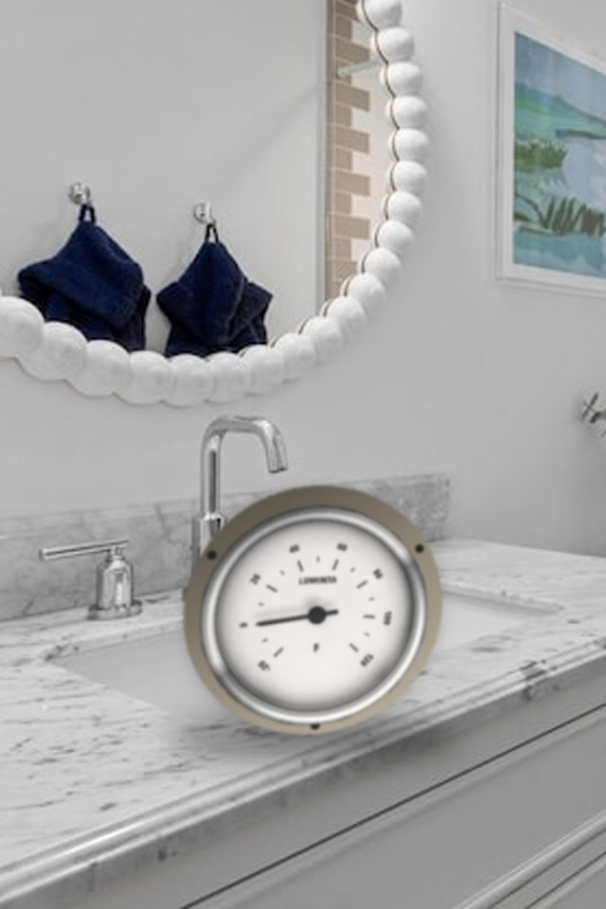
0 °F
